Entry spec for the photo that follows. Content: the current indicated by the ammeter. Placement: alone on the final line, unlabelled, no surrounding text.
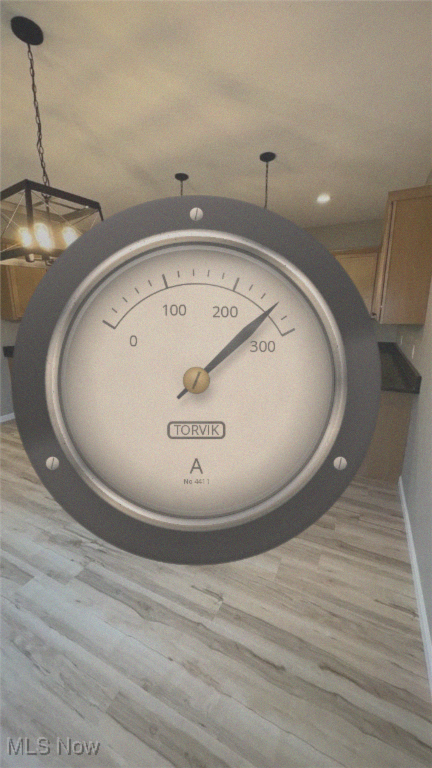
260 A
